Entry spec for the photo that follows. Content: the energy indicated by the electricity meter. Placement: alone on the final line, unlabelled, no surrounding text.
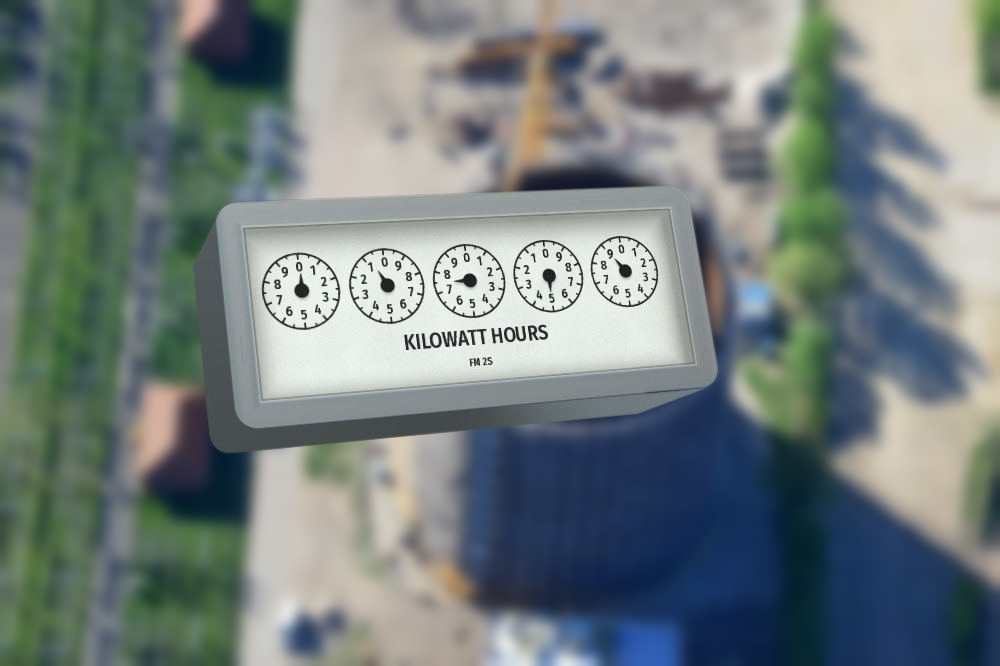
749 kWh
